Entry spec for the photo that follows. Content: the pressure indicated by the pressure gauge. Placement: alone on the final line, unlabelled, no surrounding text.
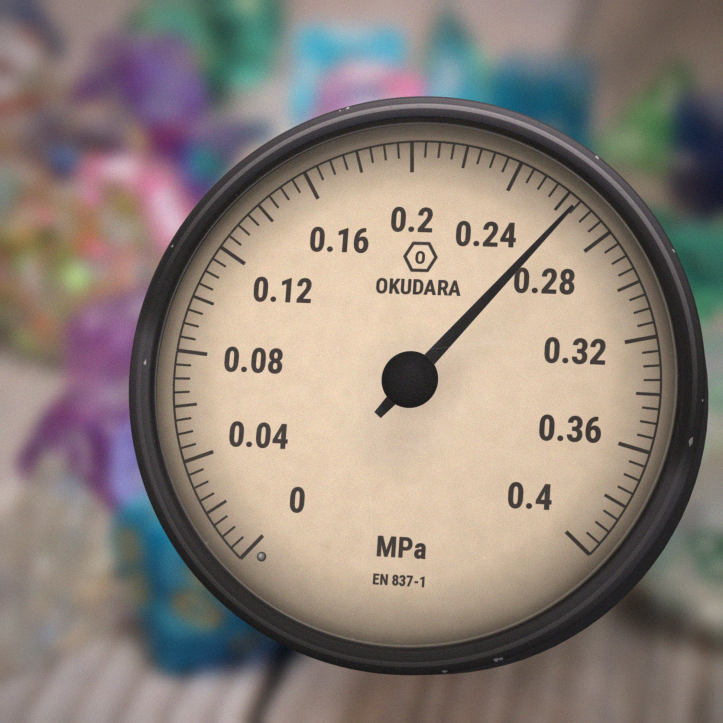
0.265 MPa
